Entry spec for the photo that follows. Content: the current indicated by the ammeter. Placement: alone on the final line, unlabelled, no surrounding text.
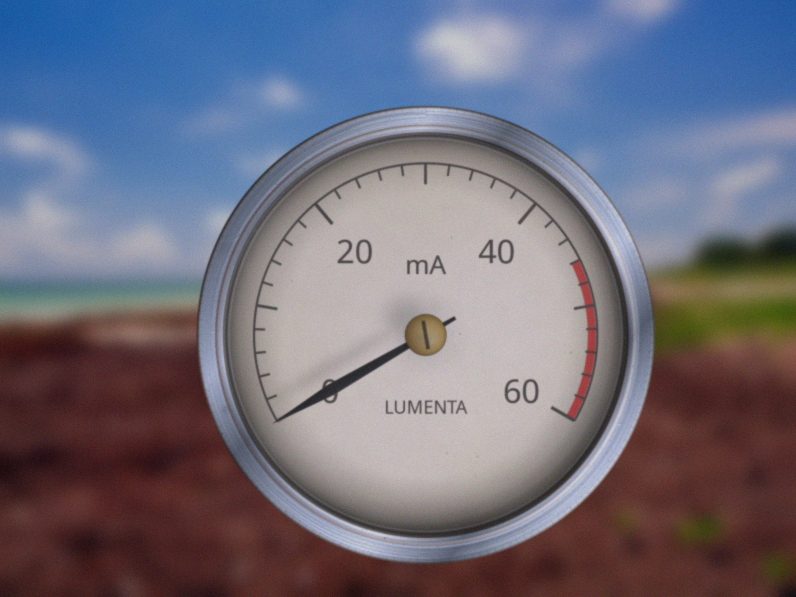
0 mA
